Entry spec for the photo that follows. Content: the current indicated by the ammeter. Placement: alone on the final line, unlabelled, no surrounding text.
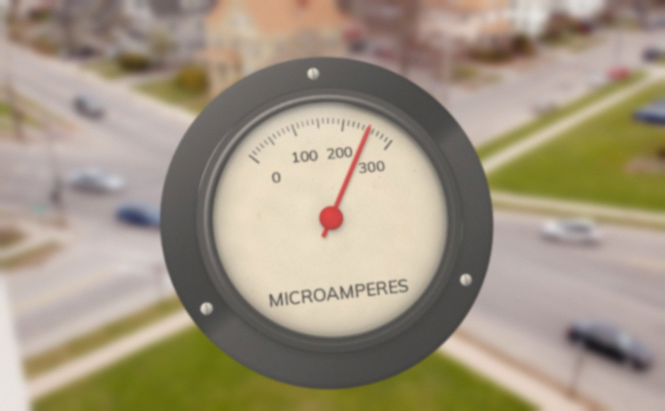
250 µA
